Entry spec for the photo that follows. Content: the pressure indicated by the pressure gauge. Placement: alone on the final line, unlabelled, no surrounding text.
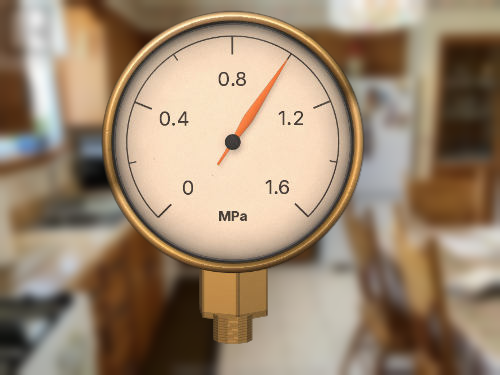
1 MPa
